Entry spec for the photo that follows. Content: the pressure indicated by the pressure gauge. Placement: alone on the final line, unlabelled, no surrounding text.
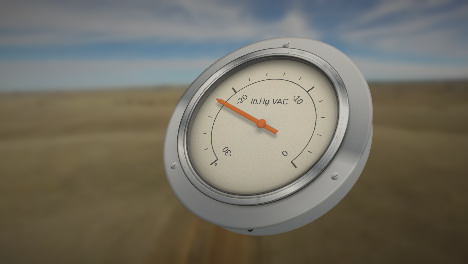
-22 inHg
